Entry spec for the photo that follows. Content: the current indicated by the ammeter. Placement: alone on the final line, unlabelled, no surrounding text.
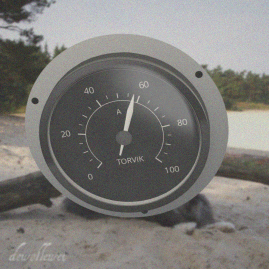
57.5 A
